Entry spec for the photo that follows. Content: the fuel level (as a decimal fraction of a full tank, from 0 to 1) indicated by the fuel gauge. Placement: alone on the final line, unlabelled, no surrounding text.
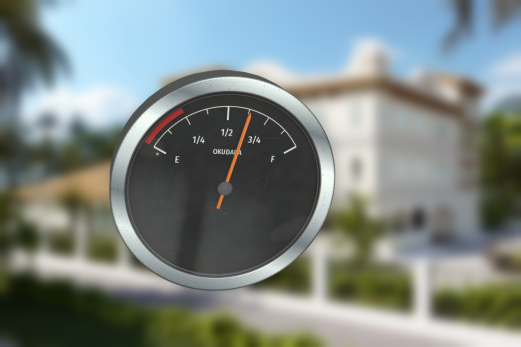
0.625
